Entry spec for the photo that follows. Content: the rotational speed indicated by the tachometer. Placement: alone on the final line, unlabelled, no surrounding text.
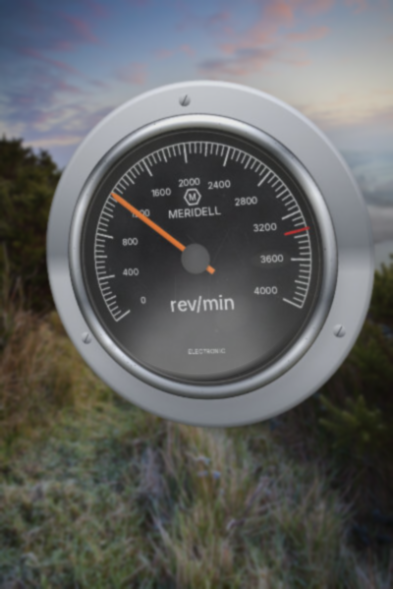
1200 rpm
